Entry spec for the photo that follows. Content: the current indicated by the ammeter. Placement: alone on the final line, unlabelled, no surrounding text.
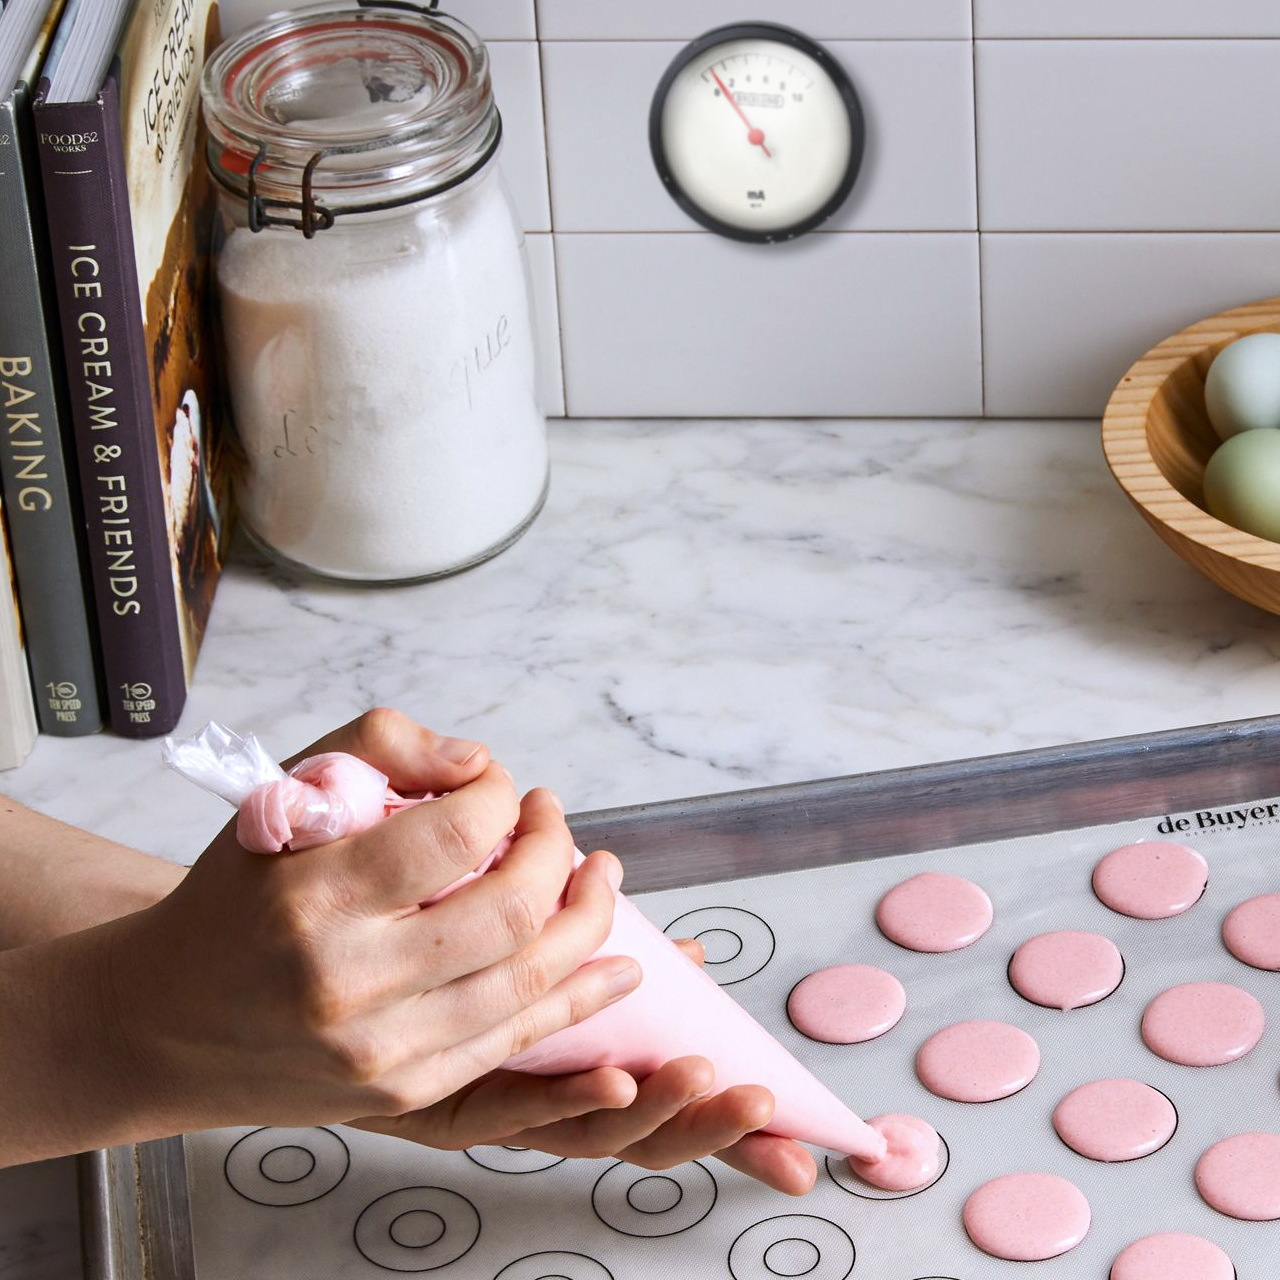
1 mA
